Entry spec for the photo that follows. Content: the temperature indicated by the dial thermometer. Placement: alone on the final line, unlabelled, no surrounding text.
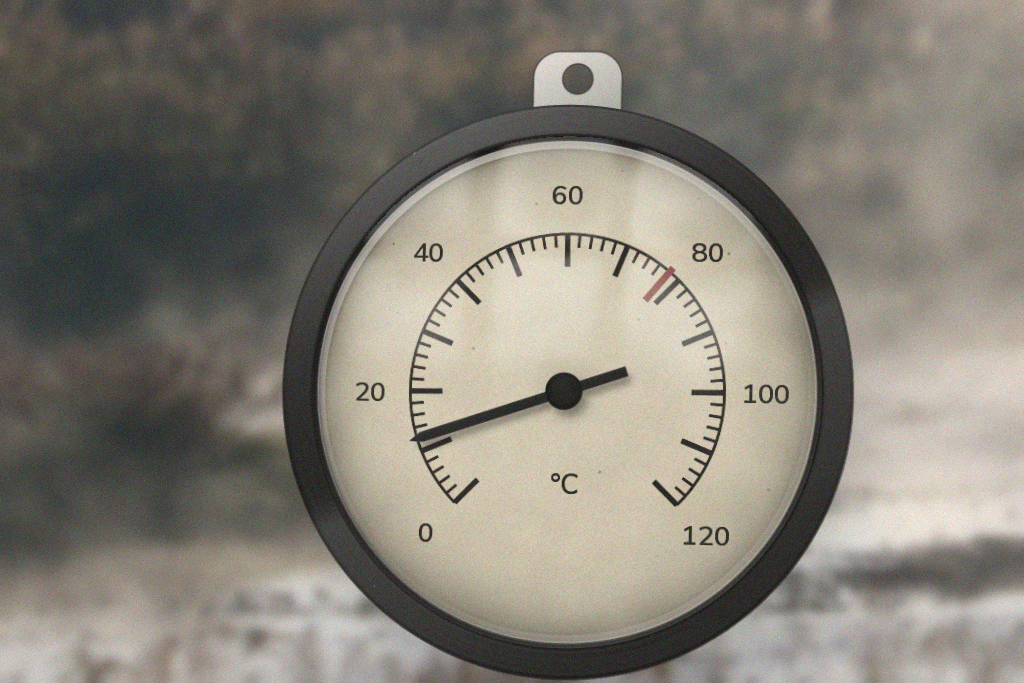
12 °C
